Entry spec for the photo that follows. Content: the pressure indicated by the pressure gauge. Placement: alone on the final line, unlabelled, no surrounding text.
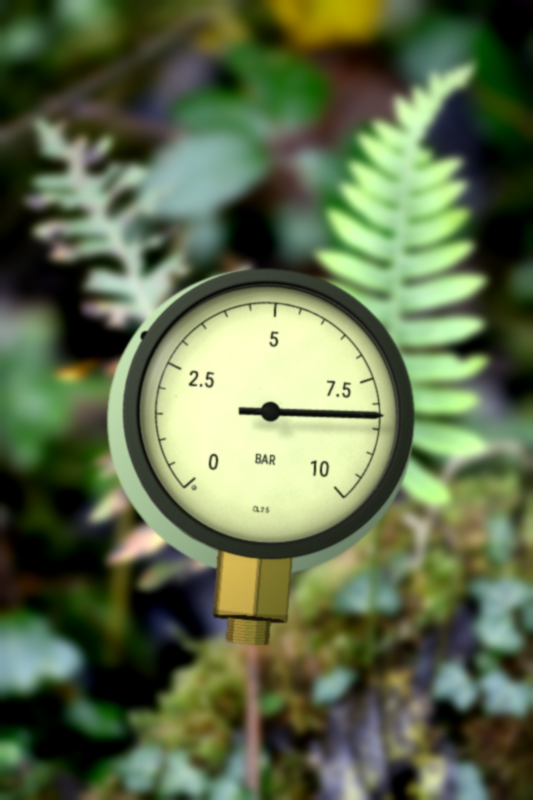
8.25 bar
